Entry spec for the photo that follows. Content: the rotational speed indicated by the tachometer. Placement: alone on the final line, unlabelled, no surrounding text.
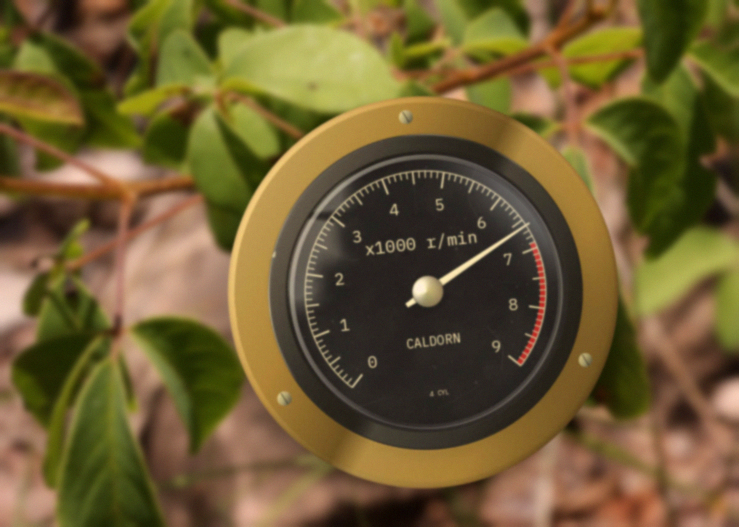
6600 rpm
